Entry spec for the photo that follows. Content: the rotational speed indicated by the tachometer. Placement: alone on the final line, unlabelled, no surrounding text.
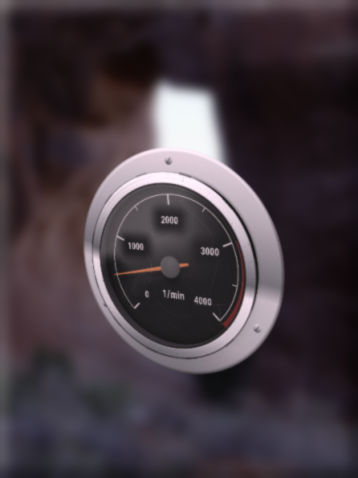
500 rpm
